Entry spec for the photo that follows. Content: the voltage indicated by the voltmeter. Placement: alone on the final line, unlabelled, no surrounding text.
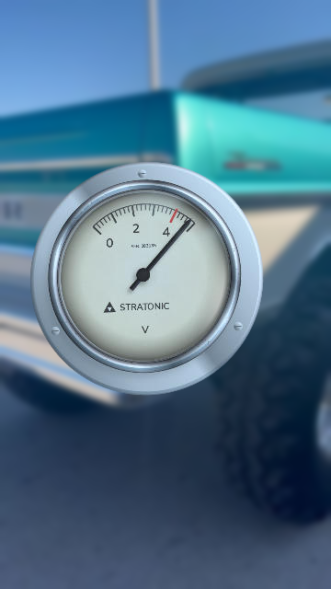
4.8 V
